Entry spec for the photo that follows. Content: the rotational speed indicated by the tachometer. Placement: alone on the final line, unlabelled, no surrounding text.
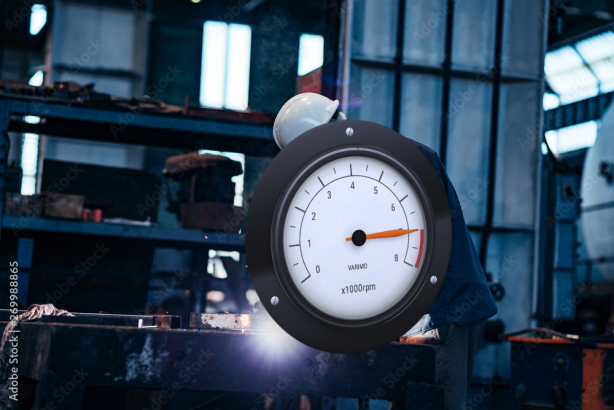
7000 rpm
